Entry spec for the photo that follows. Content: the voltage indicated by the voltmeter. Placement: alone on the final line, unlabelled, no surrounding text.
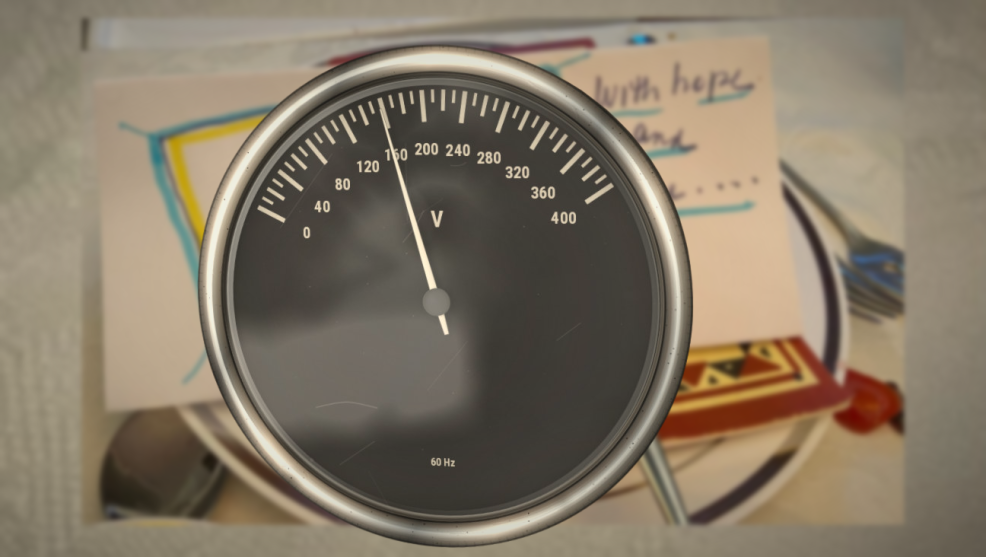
160 V
